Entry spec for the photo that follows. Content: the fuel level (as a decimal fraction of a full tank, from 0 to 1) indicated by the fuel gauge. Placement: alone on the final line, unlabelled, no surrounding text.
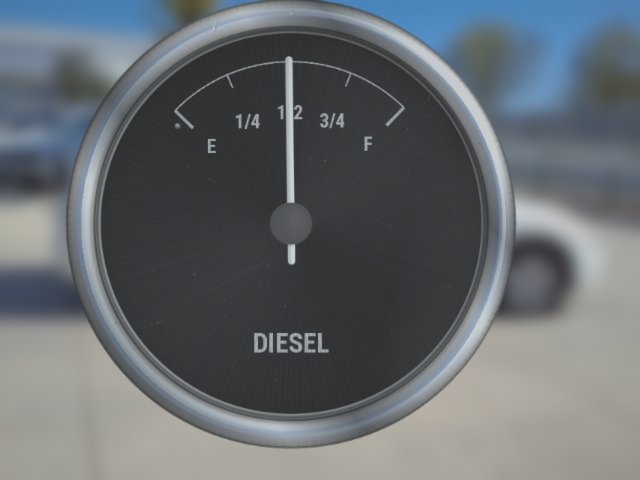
0.5
